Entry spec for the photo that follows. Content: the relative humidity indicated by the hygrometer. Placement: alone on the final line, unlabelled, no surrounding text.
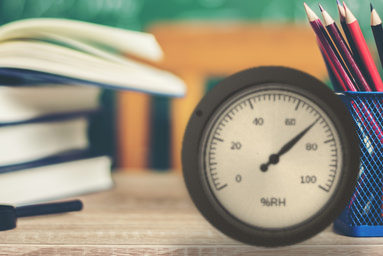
70 %
